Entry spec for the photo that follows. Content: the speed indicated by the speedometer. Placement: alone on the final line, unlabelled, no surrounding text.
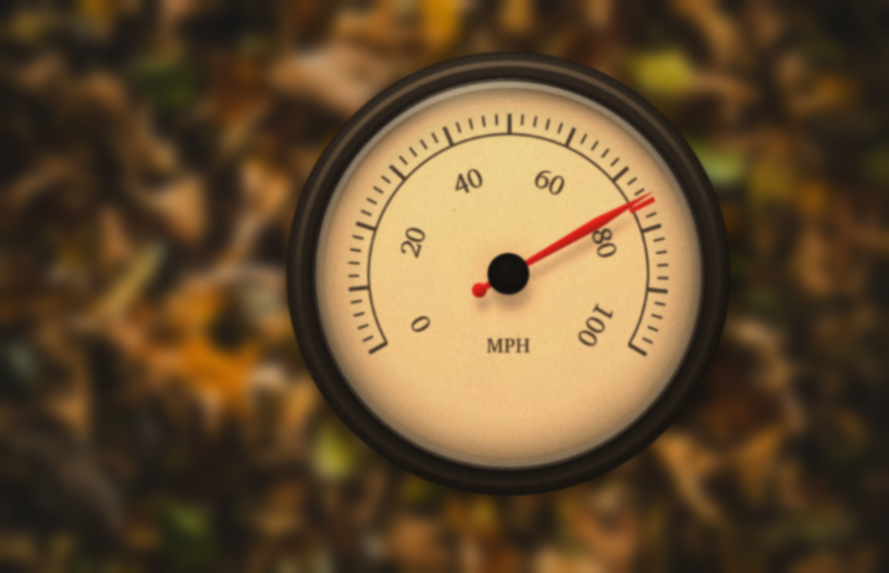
75 mph
